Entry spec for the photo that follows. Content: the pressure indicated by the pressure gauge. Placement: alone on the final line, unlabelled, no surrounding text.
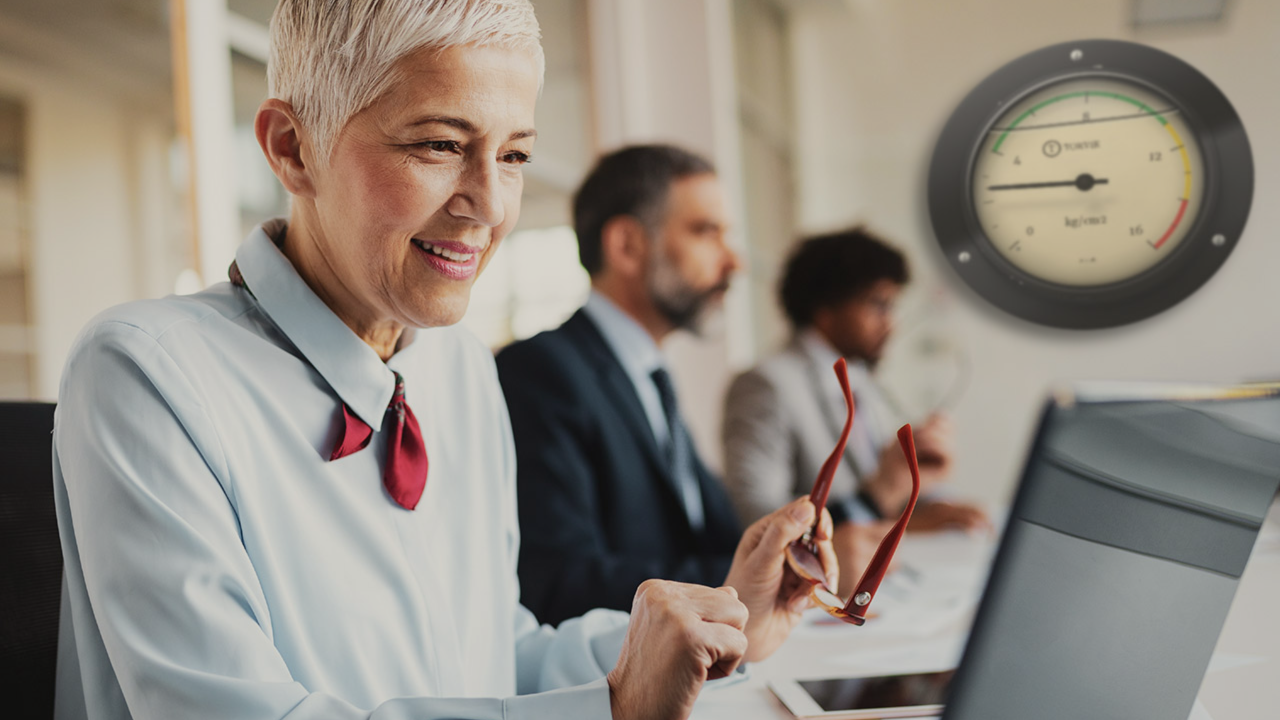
2.5 kg/cm²
